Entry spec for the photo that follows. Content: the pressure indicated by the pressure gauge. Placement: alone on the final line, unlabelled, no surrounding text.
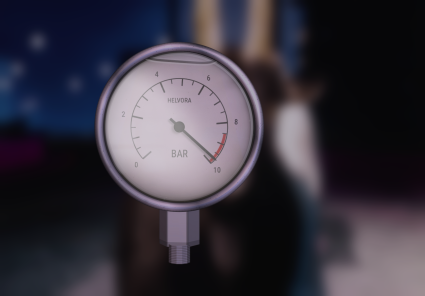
9.75 bar
